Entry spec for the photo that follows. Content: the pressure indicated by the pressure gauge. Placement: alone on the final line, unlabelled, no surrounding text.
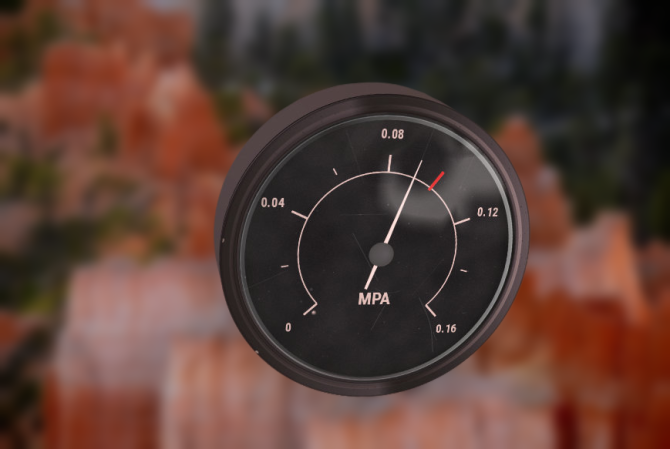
0.09 MPa
